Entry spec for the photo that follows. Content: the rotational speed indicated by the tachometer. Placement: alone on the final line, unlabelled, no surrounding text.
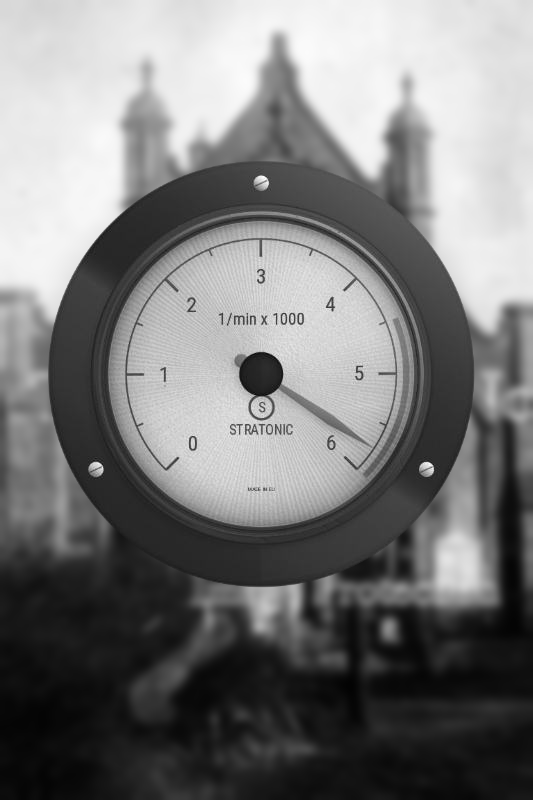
5750 rpm
